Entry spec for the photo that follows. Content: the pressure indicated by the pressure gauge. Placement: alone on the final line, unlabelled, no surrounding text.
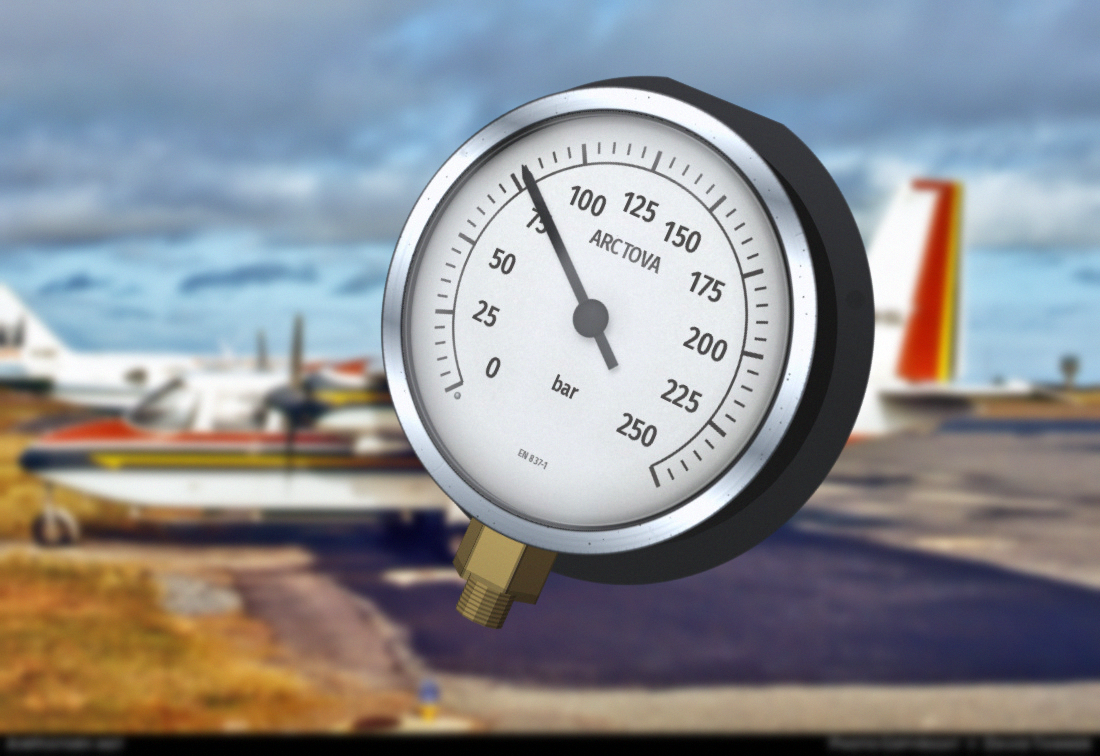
80 bar
